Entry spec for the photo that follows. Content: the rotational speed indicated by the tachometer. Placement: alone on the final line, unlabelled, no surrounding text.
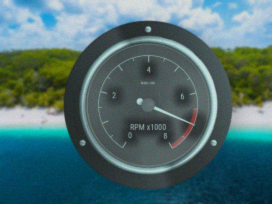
7000 rpm
